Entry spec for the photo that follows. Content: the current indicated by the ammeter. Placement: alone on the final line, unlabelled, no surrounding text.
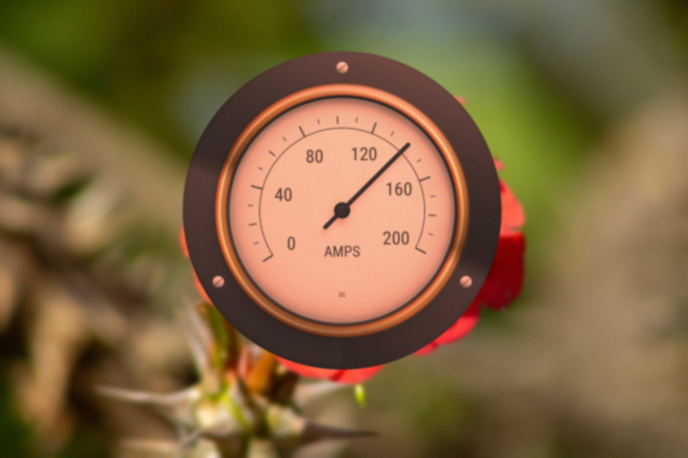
140 A
